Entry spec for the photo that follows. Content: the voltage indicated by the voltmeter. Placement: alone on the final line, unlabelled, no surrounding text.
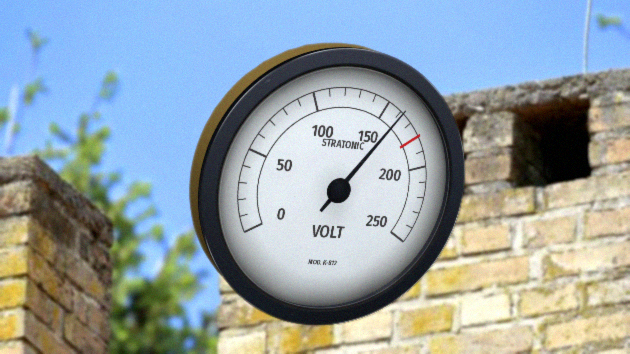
160 V
